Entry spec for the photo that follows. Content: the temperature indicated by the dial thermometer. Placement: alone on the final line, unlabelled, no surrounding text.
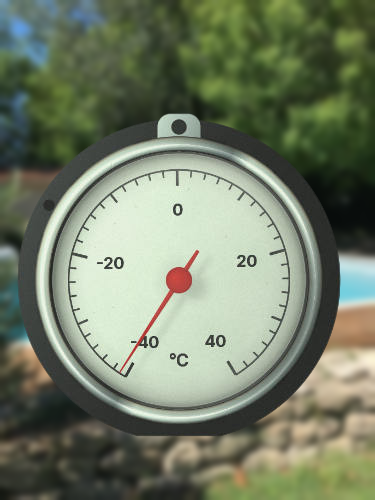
-39 °C
